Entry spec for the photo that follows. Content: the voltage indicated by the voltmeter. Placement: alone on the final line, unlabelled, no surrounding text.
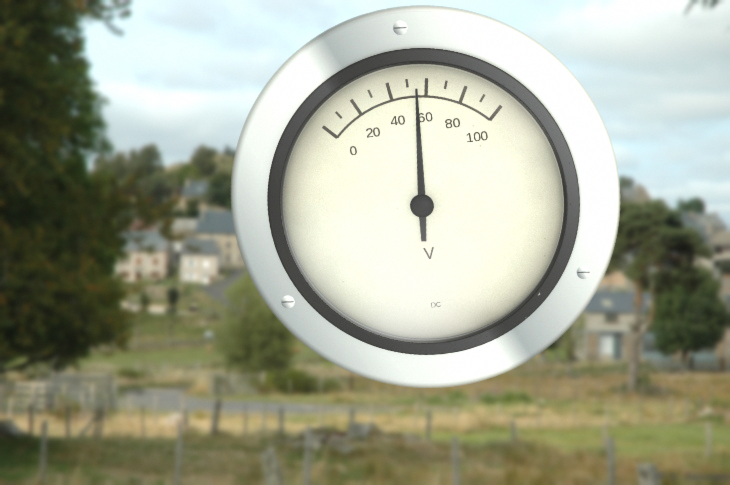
55 V
